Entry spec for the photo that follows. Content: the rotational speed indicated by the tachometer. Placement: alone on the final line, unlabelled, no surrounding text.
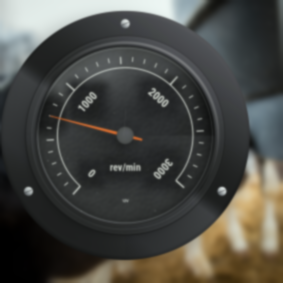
700 rpm
